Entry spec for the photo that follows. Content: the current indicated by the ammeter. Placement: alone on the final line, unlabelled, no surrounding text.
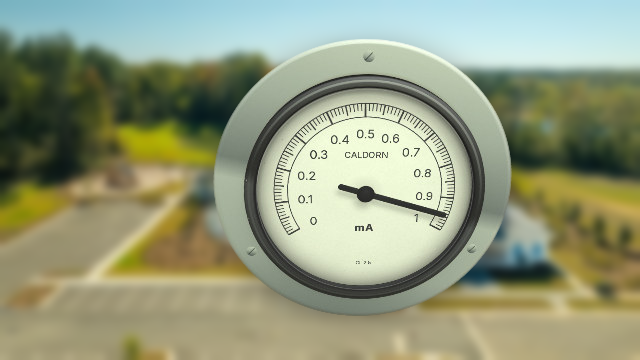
0.95 mA
